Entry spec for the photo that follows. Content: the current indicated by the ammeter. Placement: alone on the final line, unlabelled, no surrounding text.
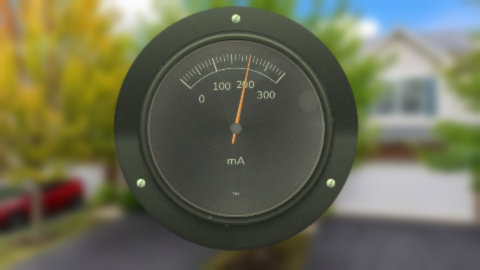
200 mA
